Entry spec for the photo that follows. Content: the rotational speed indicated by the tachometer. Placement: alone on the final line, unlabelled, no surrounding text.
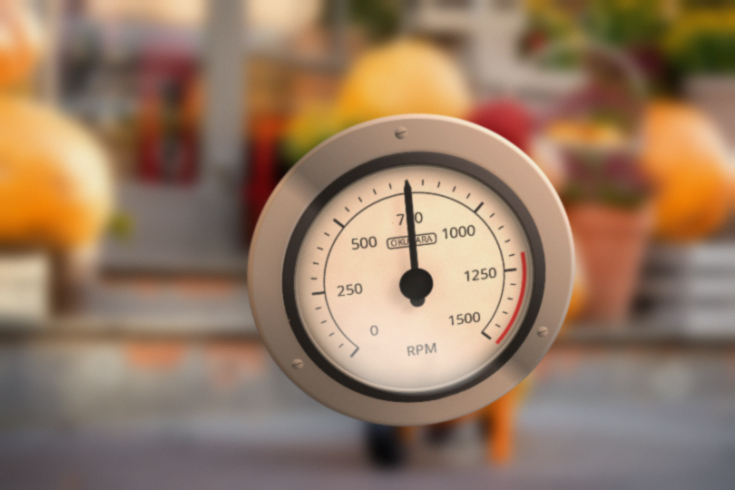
750 rpm
